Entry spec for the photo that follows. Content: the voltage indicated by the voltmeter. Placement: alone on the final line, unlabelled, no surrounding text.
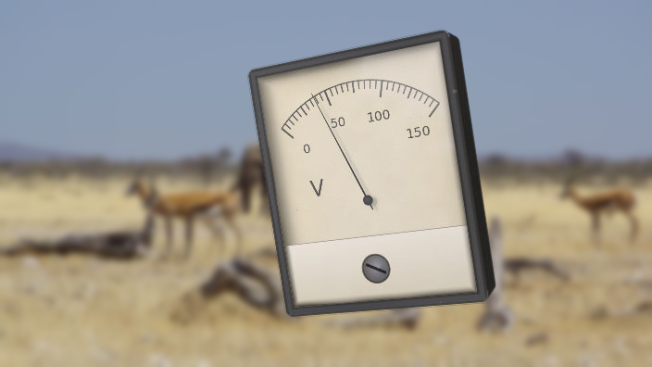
40 V
